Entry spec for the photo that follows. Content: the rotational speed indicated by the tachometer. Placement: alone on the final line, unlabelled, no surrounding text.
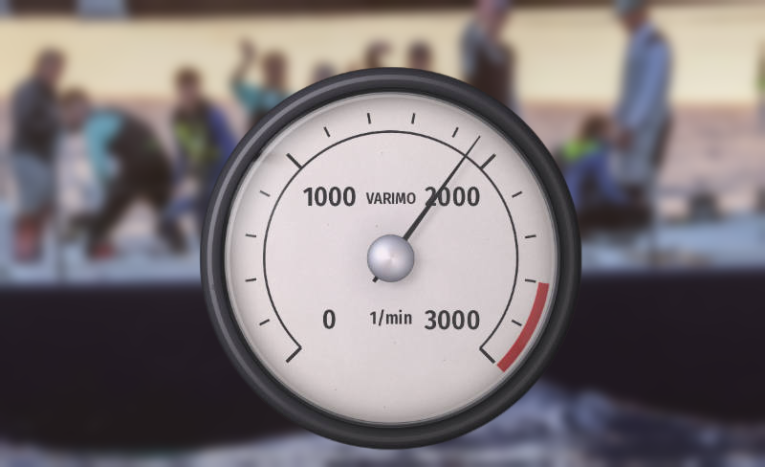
1900 rpm
